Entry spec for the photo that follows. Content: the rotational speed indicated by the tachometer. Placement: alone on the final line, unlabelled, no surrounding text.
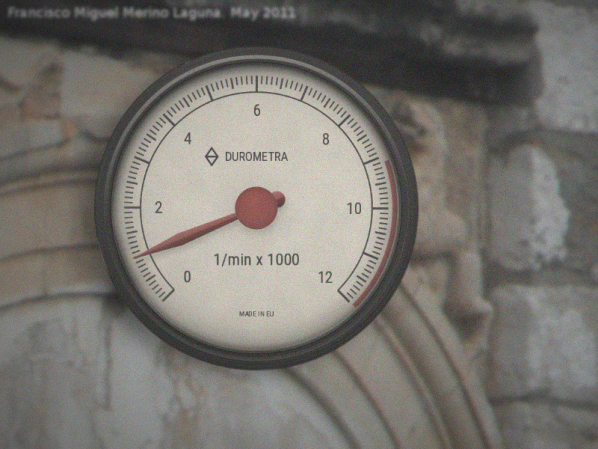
1000 rpm
